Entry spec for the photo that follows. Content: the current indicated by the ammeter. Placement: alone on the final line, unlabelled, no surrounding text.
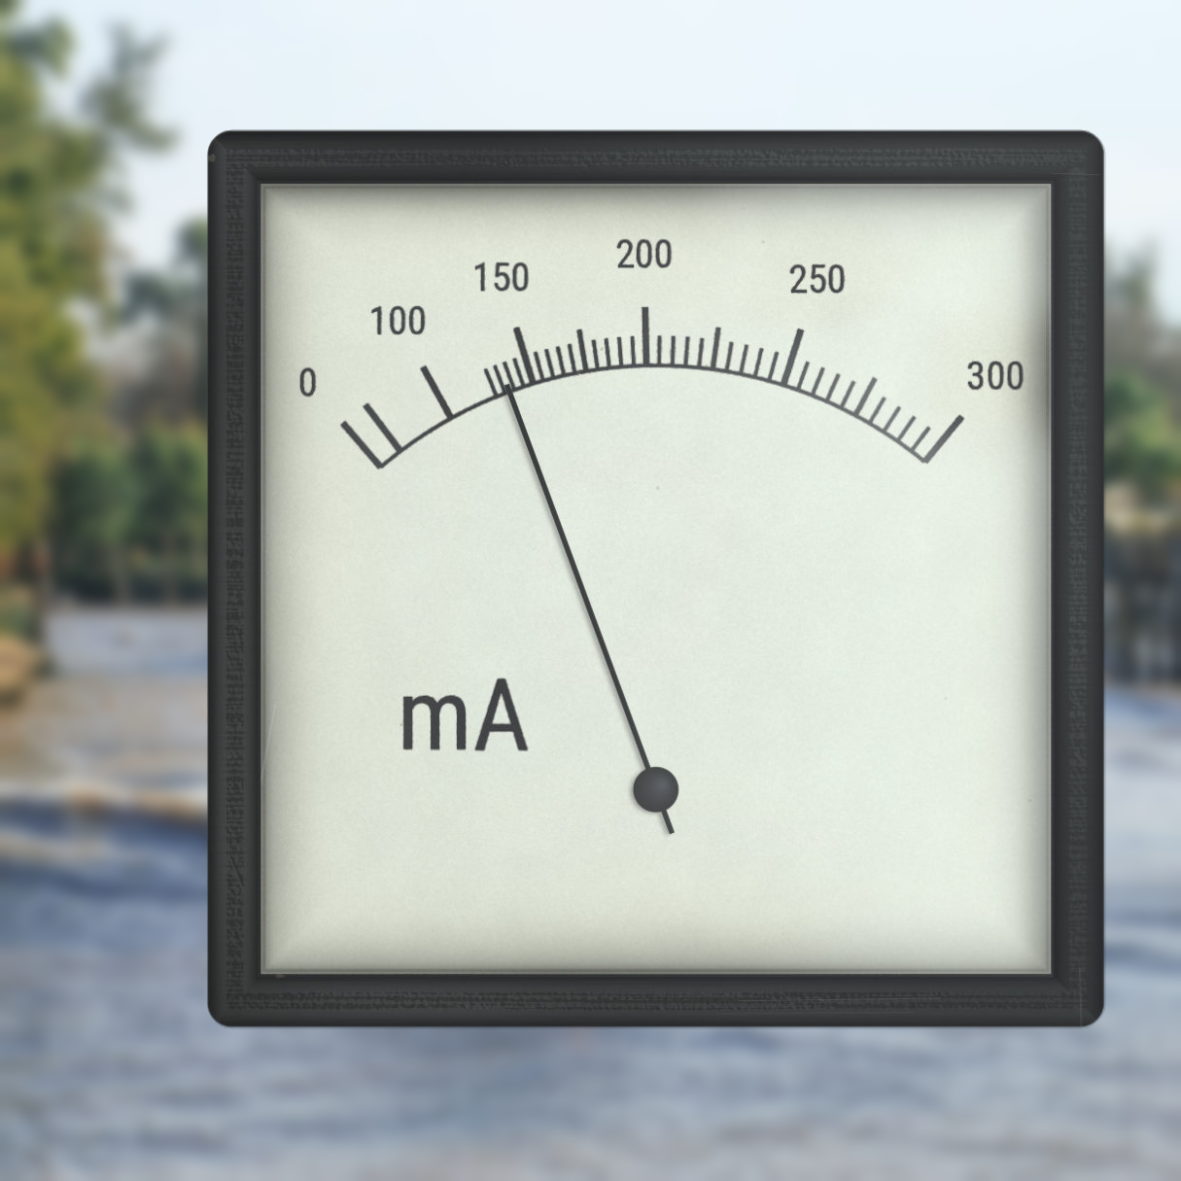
137.5 mA
